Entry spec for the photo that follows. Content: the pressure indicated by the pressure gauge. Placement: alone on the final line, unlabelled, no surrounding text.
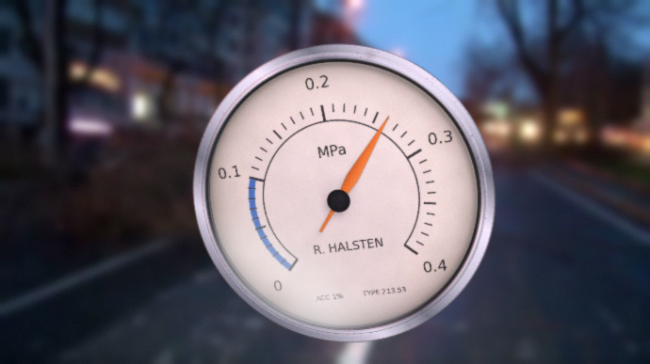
0.26 MPa
